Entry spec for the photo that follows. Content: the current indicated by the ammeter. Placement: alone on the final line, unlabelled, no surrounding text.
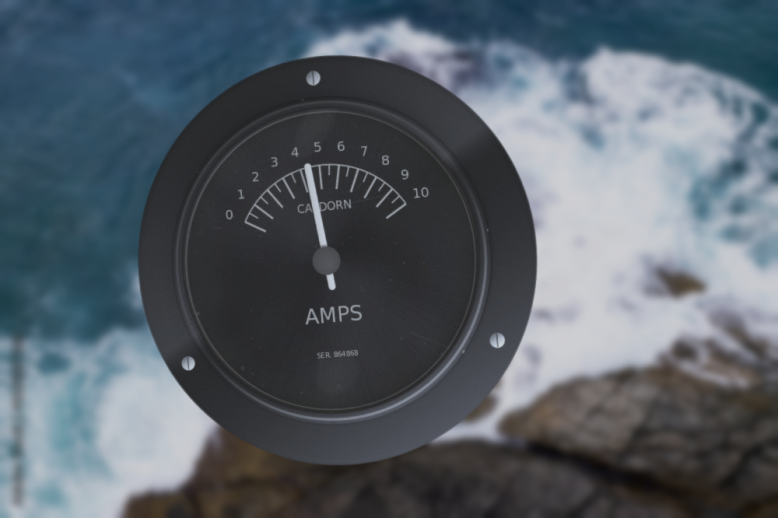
4.5 A
